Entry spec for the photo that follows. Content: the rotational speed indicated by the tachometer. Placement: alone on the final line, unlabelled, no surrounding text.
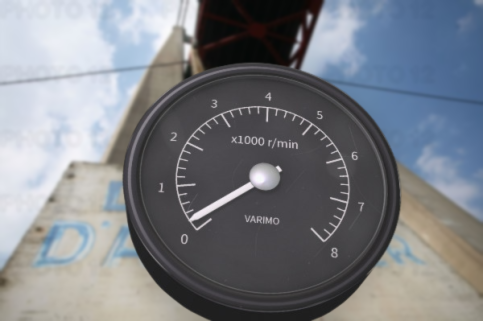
200 rpm
